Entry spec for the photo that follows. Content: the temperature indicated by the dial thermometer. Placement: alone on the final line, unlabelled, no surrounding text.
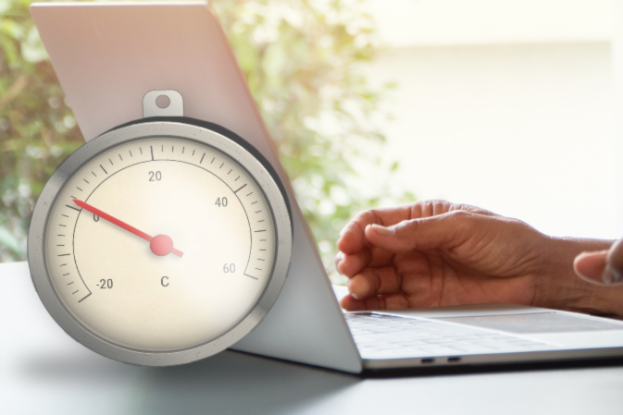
2 °C
